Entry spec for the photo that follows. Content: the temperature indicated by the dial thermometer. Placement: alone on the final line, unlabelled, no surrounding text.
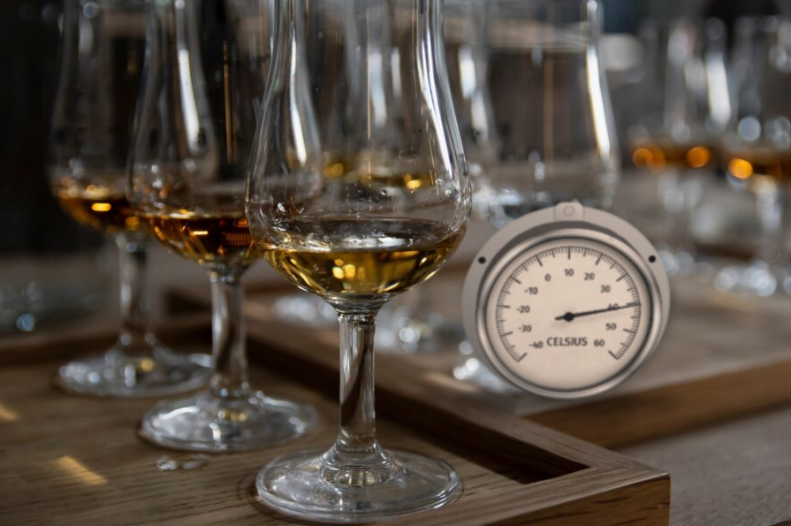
40 °C
